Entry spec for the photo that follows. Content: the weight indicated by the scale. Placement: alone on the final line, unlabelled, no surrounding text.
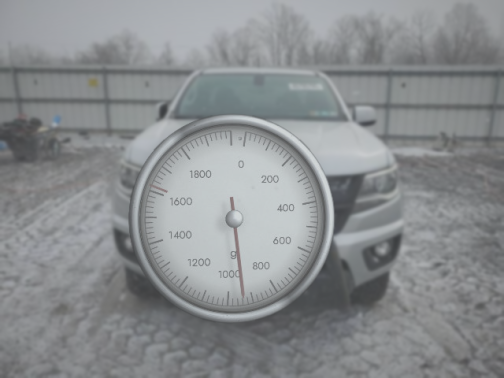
940 g
